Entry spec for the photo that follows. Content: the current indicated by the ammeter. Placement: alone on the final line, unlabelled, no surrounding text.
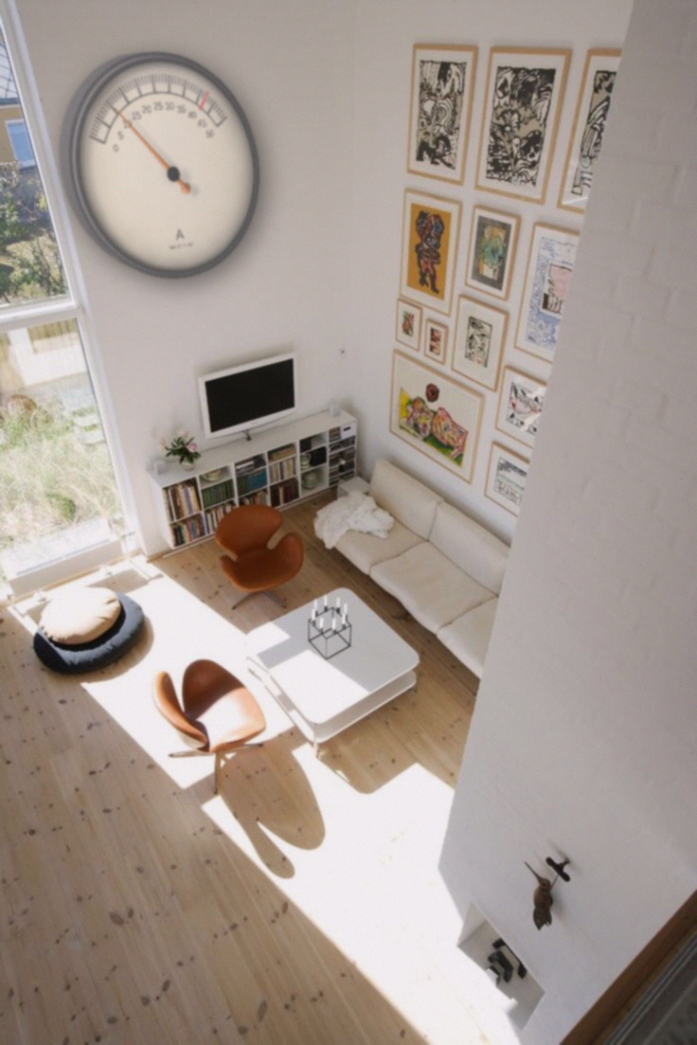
10 A
